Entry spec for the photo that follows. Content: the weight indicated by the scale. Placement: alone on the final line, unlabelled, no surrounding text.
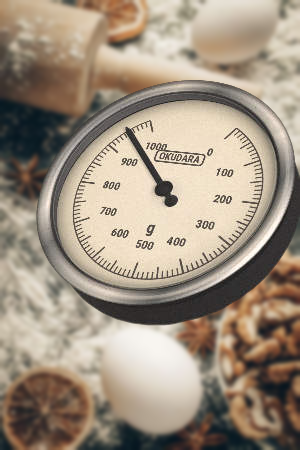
950 g
